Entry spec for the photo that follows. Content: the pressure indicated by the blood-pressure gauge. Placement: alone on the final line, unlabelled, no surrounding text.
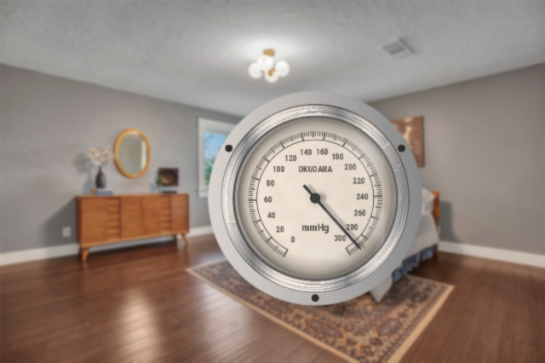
290 mmHg
